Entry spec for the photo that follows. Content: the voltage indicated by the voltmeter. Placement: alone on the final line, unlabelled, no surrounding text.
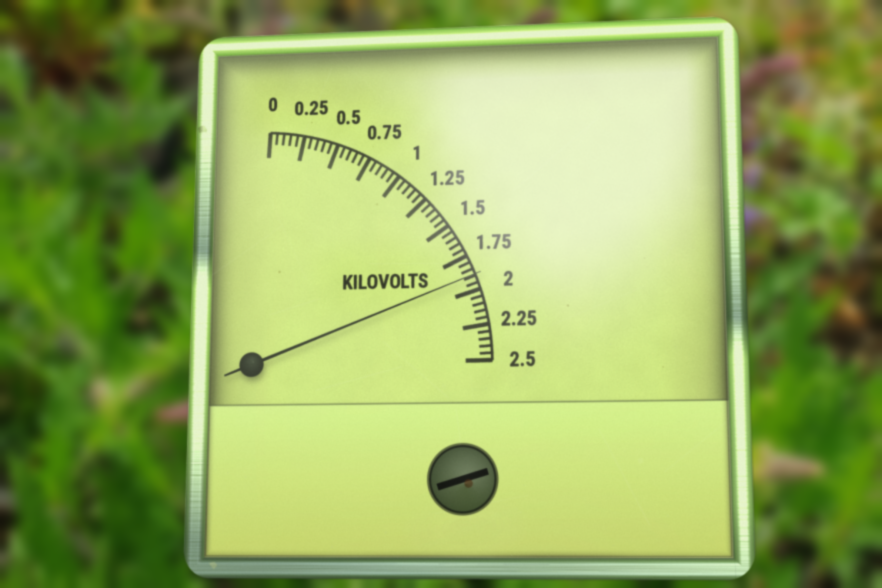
1.9 kV
